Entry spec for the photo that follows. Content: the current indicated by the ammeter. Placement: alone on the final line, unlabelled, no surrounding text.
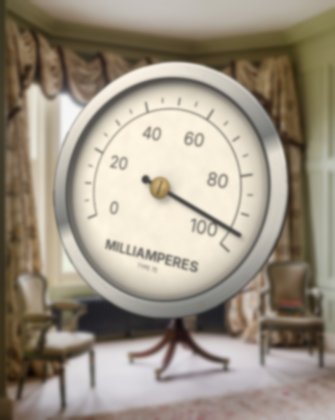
95 mA
